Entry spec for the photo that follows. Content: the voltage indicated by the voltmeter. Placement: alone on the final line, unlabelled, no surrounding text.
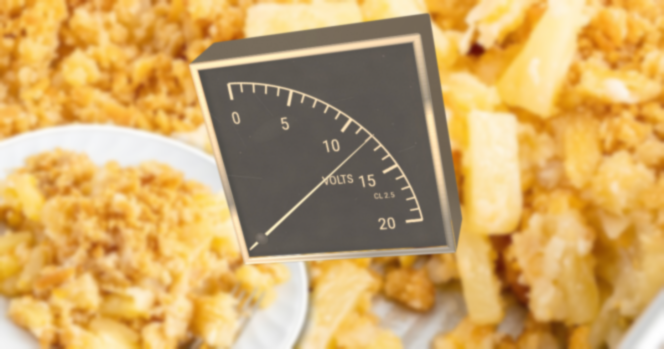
12 V
